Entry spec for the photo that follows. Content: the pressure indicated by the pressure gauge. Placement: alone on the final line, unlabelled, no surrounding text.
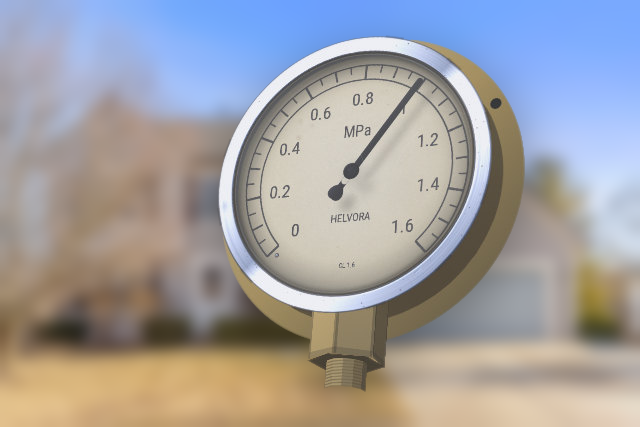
1 MPa
